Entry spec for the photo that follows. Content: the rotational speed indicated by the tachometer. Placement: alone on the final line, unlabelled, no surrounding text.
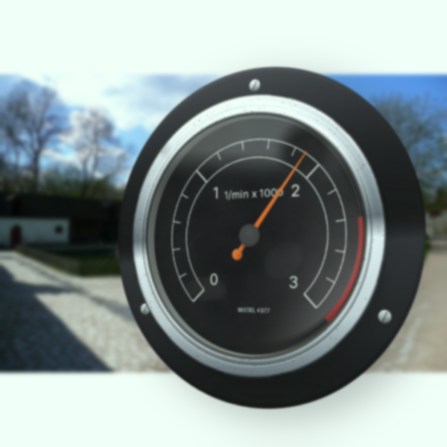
1900 rpm
